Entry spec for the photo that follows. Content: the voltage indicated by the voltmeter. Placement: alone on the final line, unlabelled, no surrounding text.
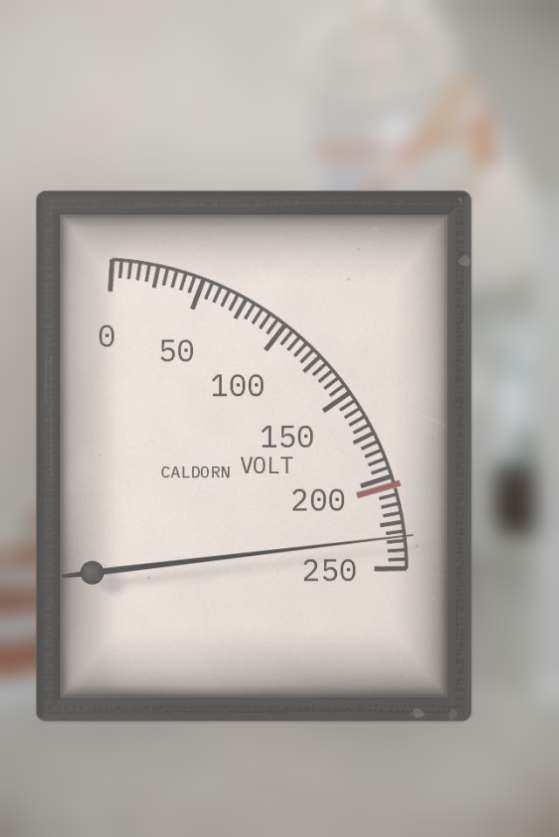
232.5 V
